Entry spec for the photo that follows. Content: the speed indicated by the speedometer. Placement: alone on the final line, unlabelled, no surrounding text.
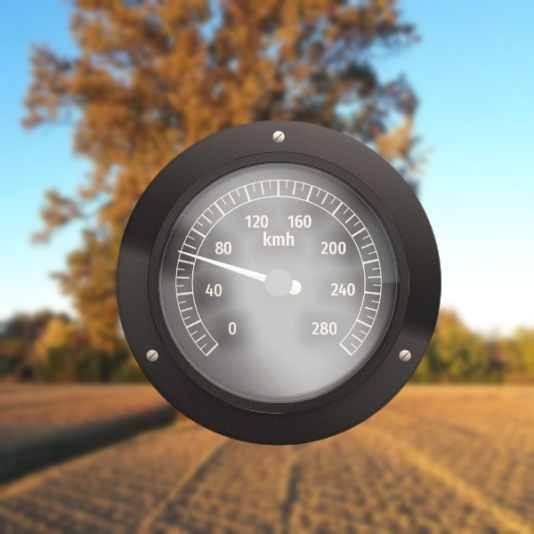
65 km/h
